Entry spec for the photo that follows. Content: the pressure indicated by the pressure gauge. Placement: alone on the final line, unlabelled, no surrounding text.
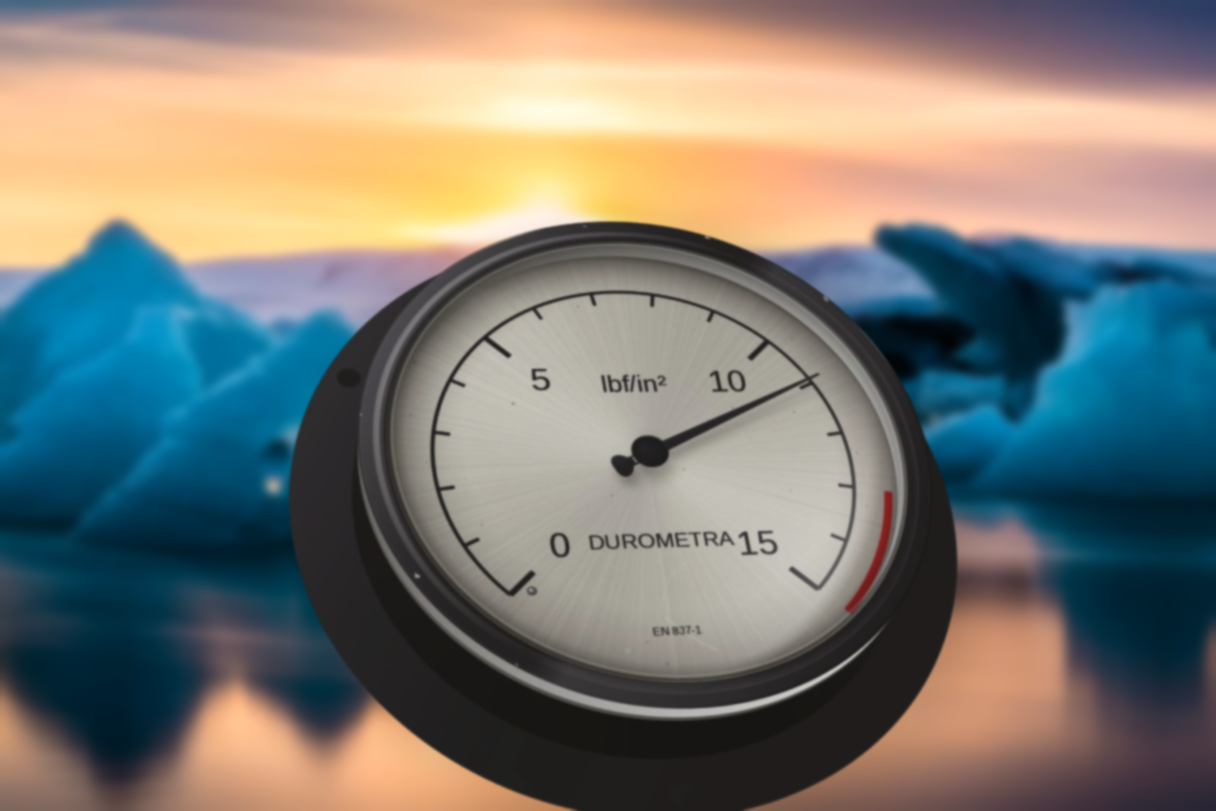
11 psi
